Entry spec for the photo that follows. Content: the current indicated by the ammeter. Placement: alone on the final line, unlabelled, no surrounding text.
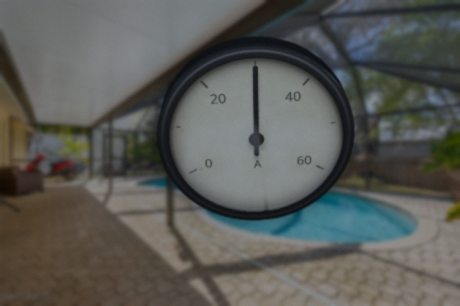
30 A
